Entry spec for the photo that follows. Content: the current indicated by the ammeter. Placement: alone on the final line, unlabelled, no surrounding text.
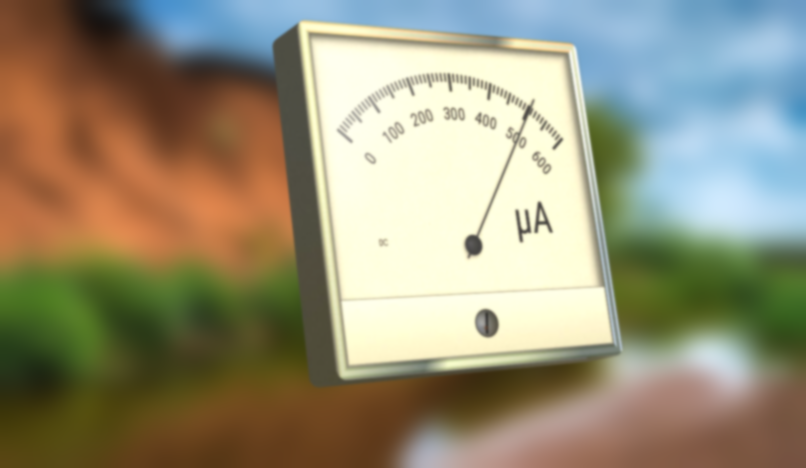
500 µA
